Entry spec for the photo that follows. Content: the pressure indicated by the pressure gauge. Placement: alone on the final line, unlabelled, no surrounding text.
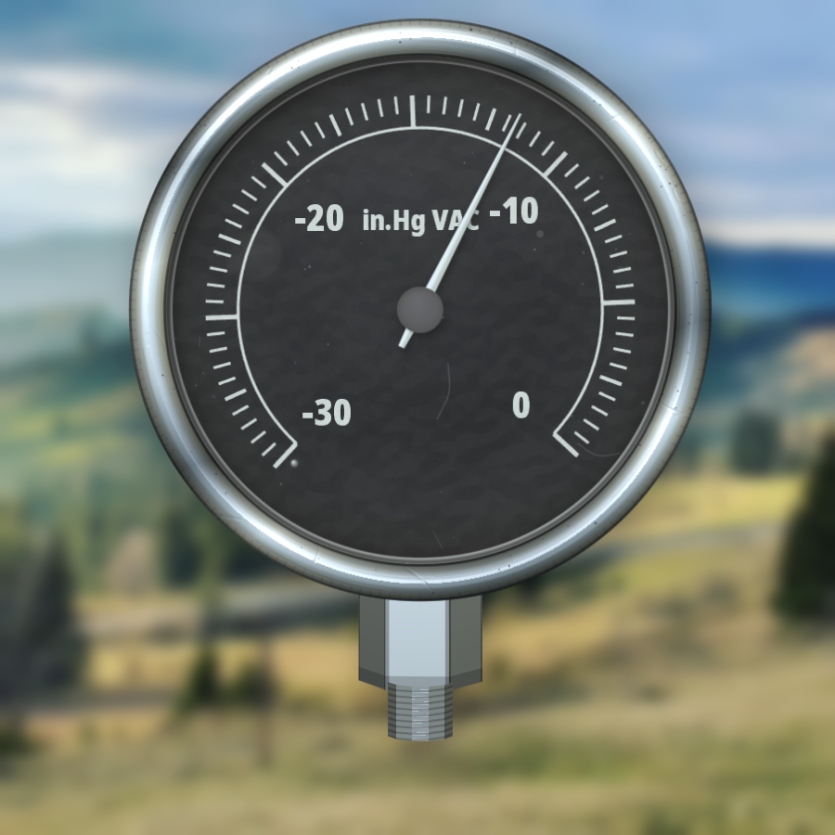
-11.75 inHg
